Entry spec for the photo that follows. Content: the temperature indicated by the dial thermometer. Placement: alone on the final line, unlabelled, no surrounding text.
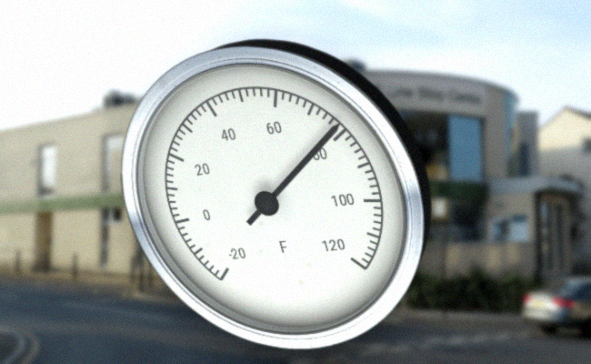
78 °F
